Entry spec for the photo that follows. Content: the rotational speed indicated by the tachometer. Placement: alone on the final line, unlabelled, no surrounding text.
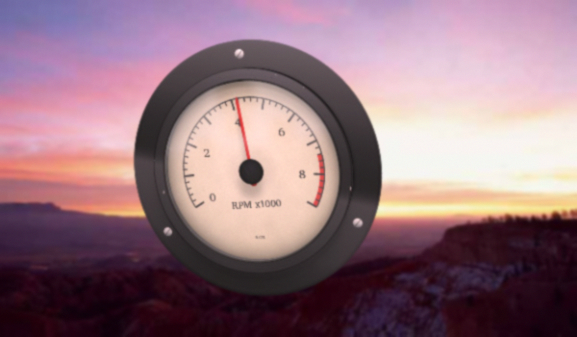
4200 rpm
